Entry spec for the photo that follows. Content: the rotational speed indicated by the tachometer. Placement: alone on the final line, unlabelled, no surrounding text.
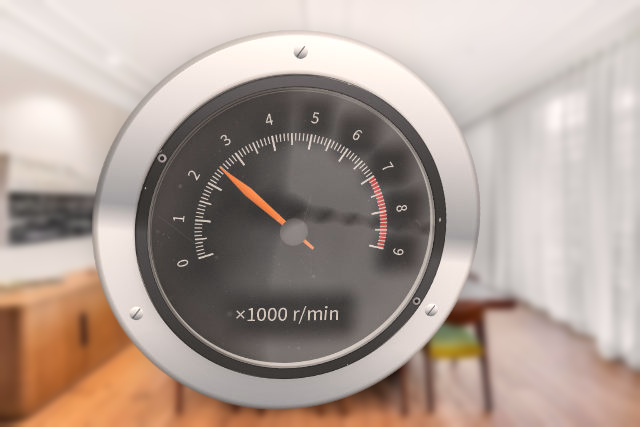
2500 rpm
